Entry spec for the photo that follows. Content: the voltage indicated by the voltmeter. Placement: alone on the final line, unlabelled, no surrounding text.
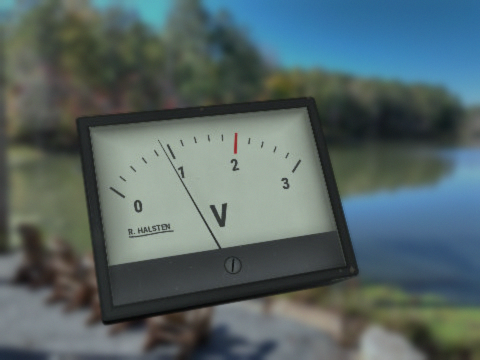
0.9 V
